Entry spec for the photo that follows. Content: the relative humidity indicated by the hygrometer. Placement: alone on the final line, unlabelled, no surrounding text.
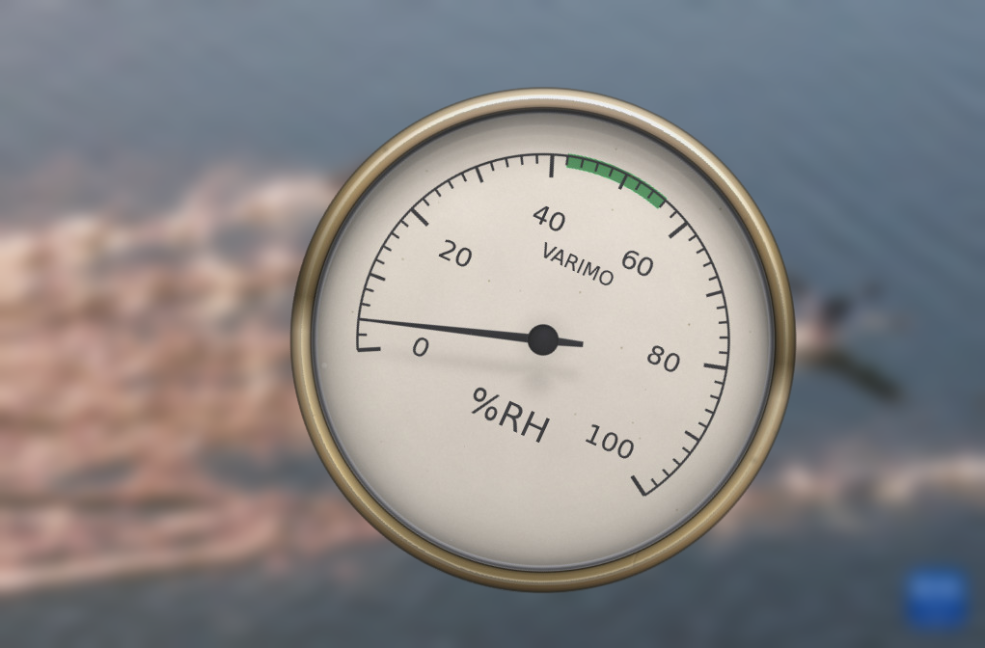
4 %
